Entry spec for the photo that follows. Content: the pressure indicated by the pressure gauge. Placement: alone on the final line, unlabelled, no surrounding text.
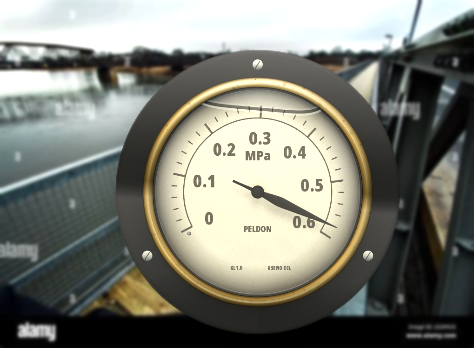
0.58 MPa
